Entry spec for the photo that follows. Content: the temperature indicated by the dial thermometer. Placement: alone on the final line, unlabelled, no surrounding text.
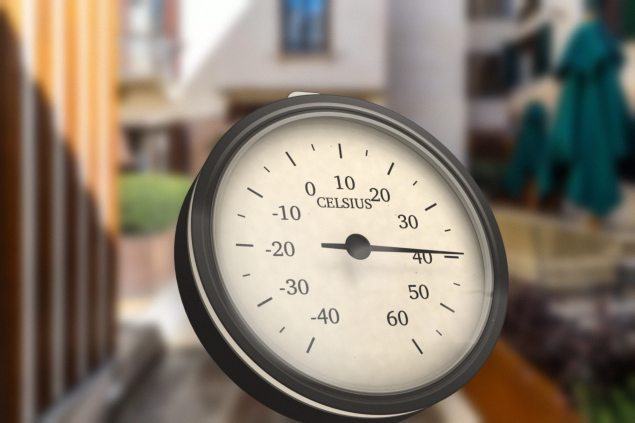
40 °C
